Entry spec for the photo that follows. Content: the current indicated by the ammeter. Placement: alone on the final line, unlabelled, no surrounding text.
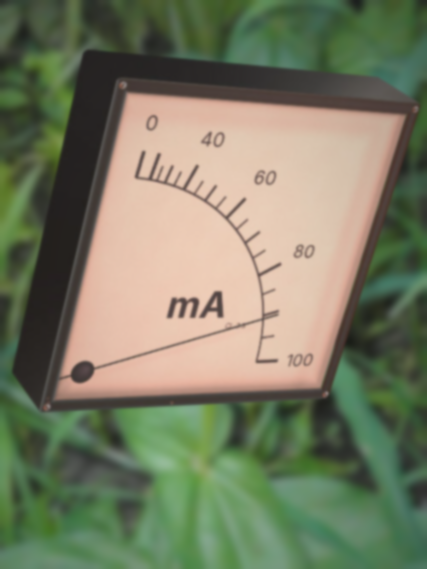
90 mA
